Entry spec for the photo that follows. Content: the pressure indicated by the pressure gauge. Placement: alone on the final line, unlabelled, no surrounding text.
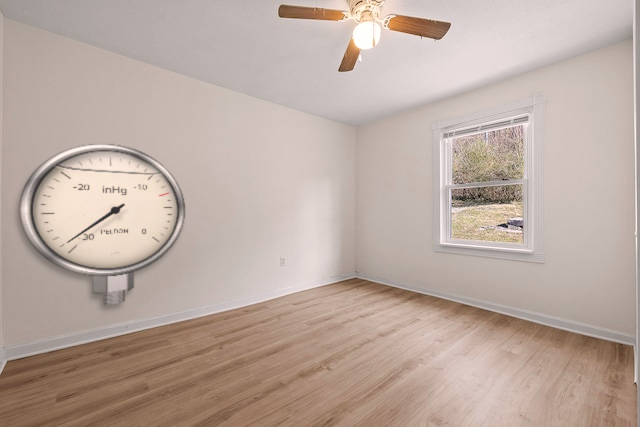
-29 inHg
